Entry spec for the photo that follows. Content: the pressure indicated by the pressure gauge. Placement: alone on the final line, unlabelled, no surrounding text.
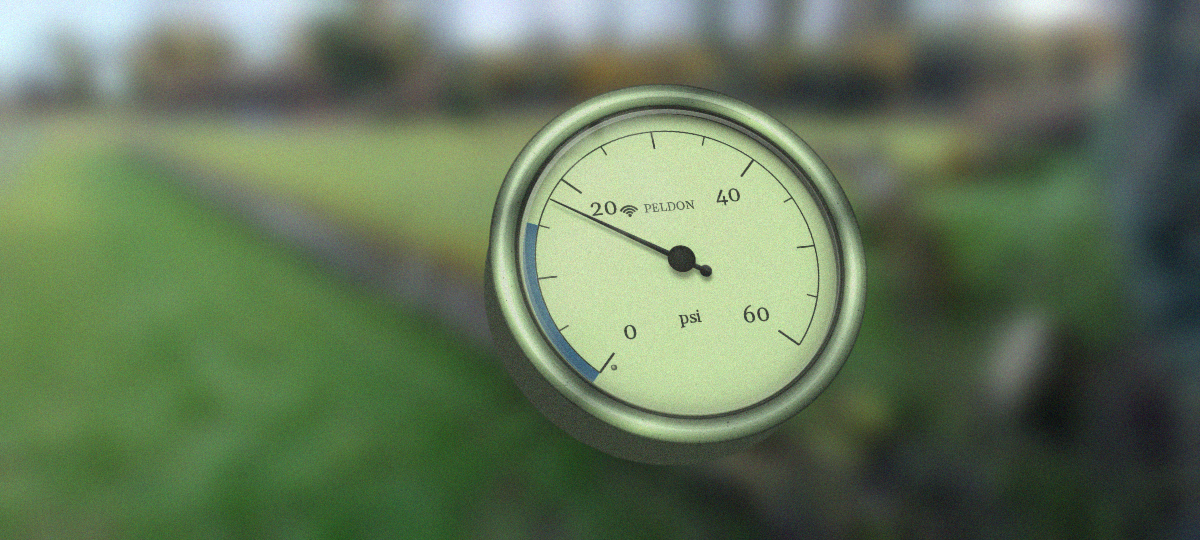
17.5 psi
